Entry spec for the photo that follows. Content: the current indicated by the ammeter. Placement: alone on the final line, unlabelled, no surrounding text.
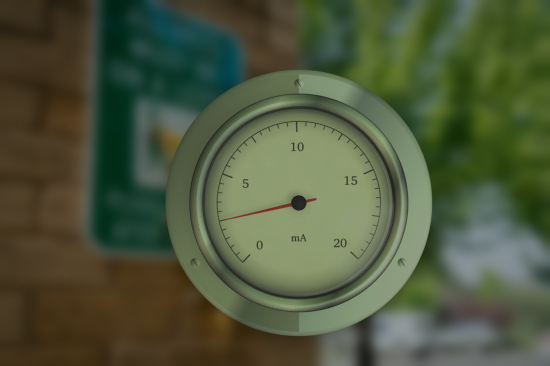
2.5 mA
